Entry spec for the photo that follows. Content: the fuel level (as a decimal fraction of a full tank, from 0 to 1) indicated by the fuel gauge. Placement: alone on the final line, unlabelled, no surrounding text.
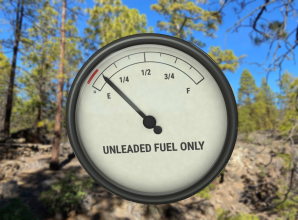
0.125
